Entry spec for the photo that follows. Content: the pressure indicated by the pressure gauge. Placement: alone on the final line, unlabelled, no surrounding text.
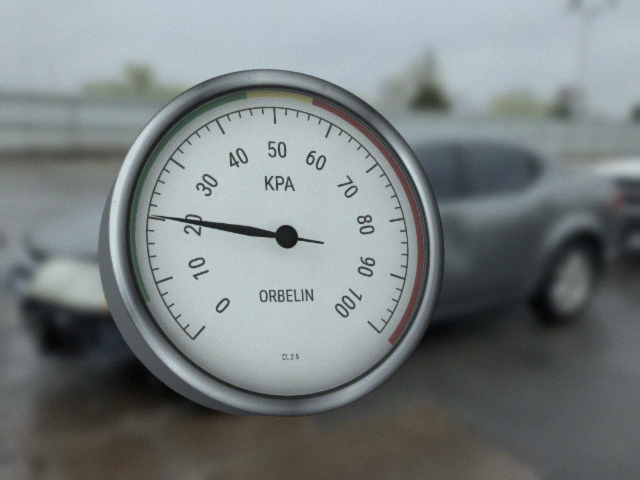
20 kPa
